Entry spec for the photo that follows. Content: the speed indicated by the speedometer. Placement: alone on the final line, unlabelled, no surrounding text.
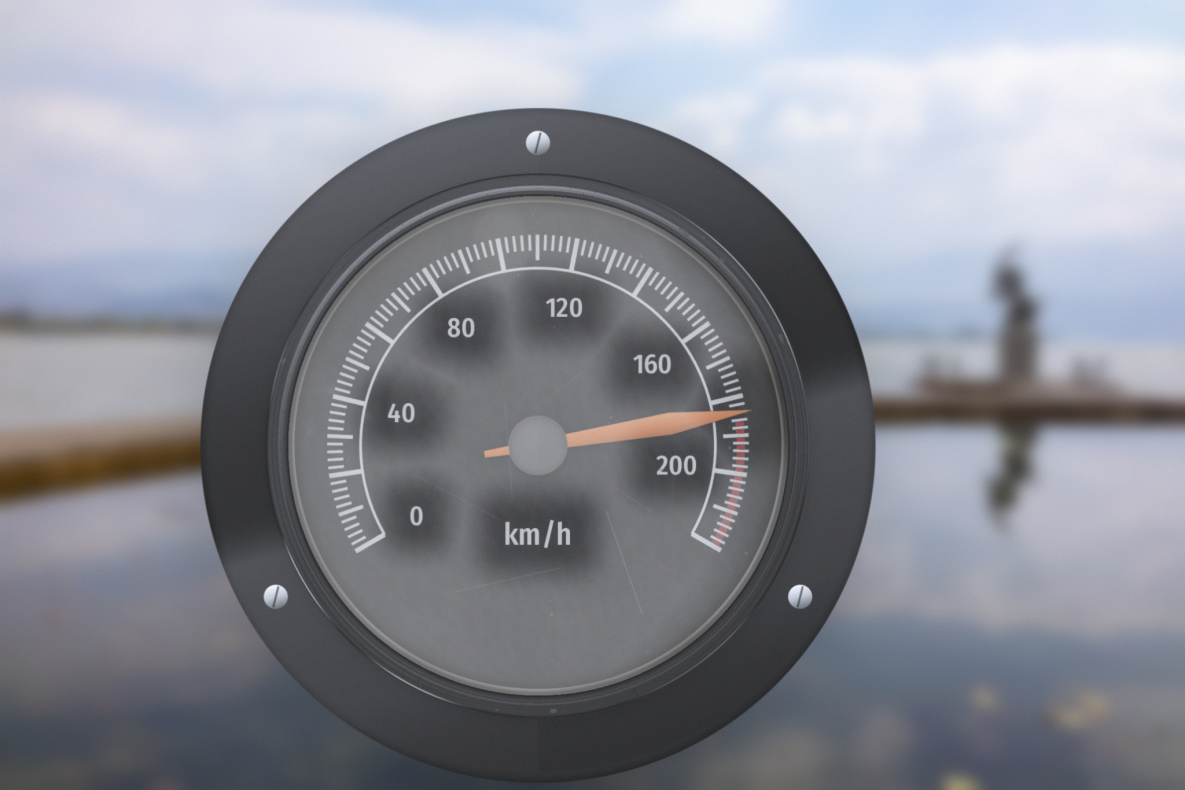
184 km/h
